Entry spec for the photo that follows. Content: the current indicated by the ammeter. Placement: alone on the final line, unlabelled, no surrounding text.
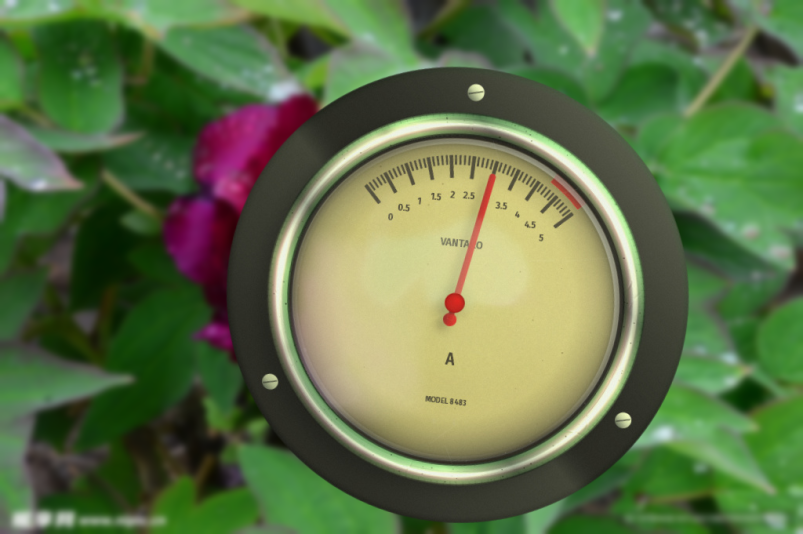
3 A
